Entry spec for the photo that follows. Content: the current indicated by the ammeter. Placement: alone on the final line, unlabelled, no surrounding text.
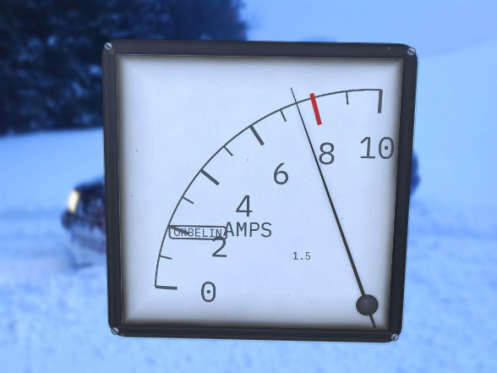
7.5 A
